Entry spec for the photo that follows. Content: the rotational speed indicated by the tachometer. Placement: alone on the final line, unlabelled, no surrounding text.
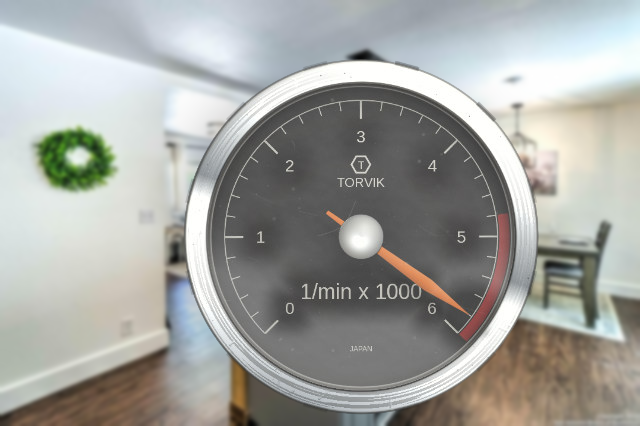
5800 rpm
